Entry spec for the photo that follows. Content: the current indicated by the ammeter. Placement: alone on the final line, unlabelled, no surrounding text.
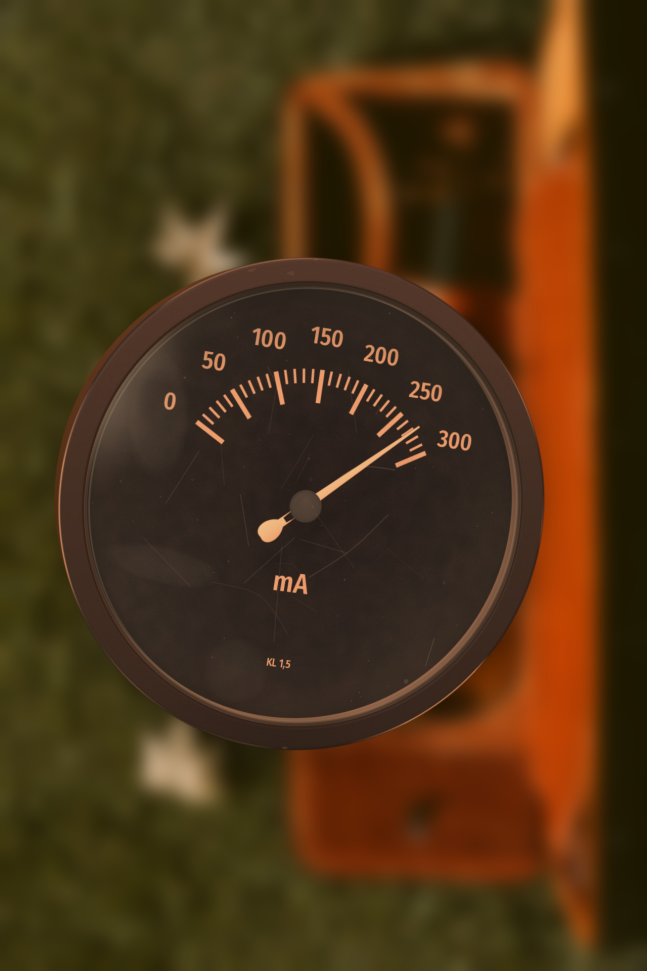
270 mA
